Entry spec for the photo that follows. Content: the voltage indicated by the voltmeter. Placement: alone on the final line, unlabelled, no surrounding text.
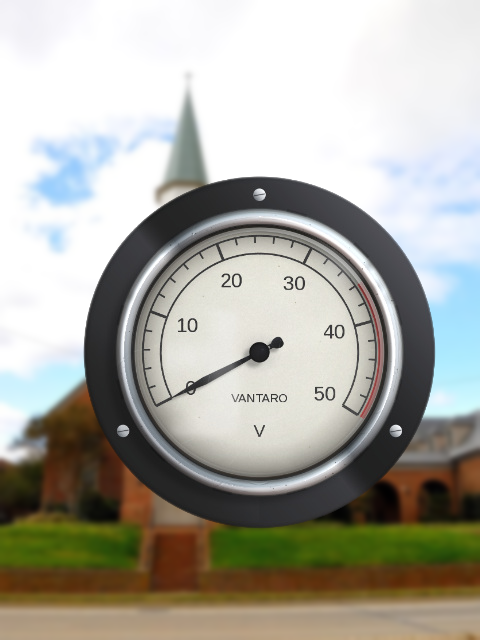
0 V
